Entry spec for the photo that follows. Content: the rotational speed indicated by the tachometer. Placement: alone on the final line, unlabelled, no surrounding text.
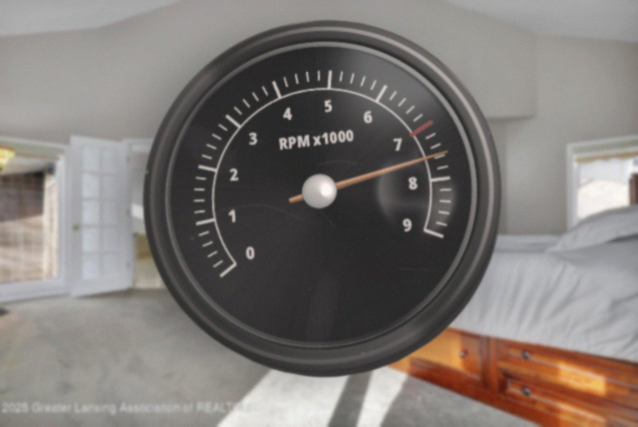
7600 rpm
